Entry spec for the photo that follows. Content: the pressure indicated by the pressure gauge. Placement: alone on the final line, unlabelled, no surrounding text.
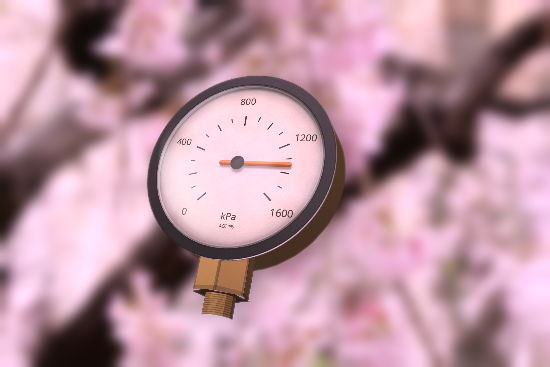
1350 kPa
